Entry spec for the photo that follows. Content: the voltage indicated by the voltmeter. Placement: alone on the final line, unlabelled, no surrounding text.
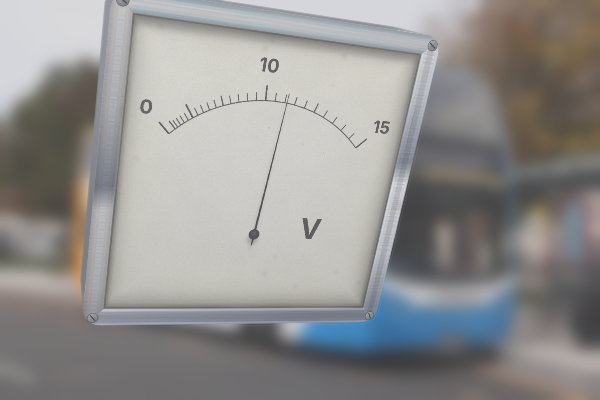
11 V
